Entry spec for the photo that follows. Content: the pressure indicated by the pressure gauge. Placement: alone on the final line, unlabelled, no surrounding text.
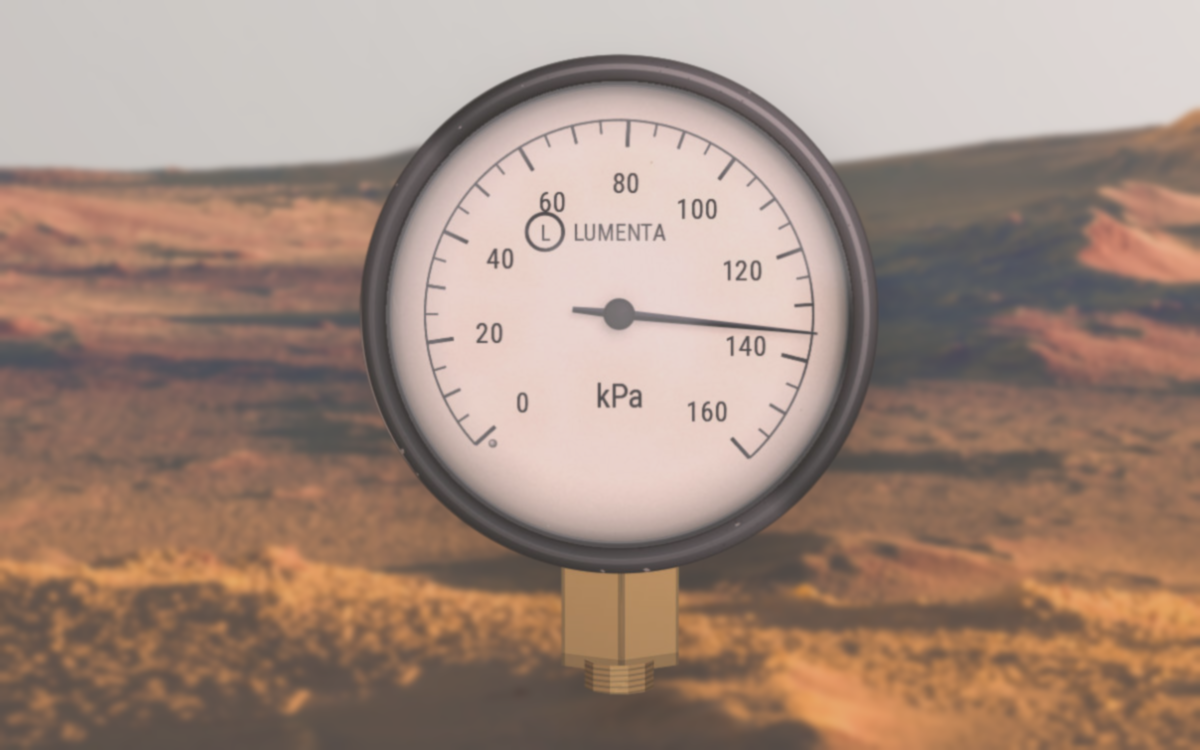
135 kPa
